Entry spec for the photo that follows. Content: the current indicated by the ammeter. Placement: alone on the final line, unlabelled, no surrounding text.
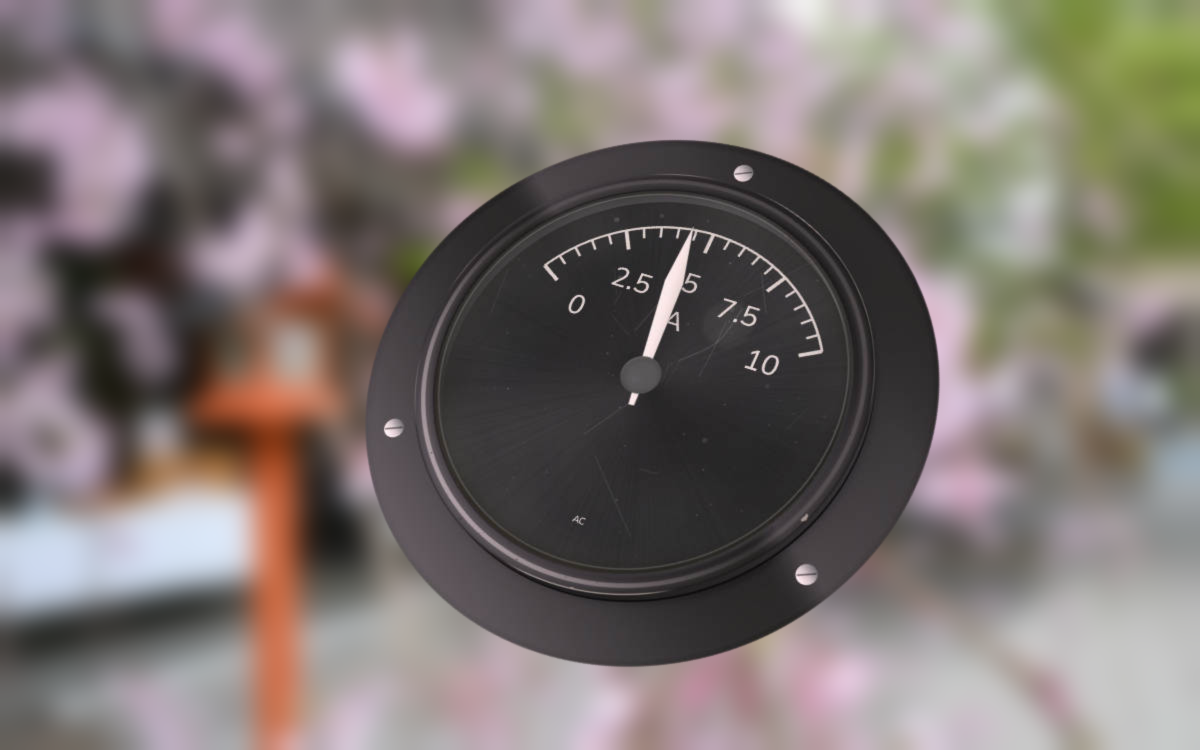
4.5 A
